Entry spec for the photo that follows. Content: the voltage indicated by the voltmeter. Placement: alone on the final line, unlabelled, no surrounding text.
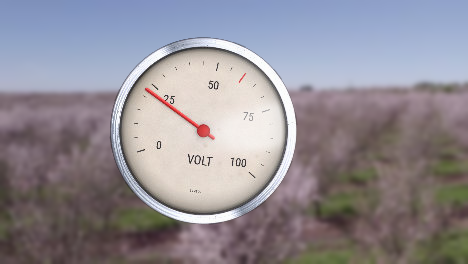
22.5 V
